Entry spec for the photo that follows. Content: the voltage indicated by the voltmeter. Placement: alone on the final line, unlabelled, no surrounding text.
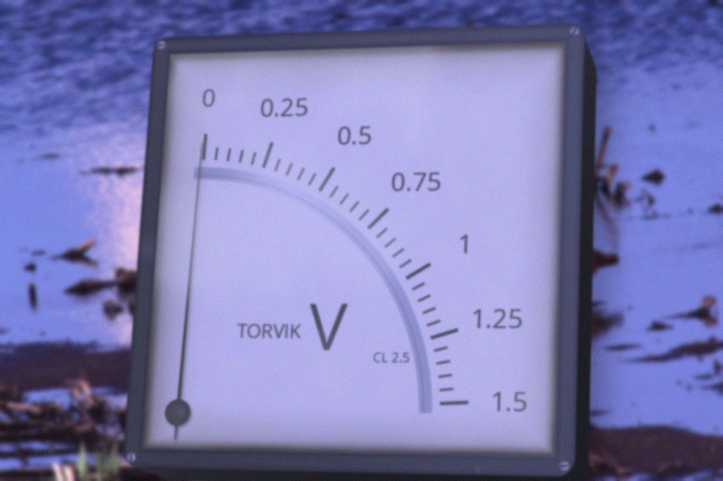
0 V
